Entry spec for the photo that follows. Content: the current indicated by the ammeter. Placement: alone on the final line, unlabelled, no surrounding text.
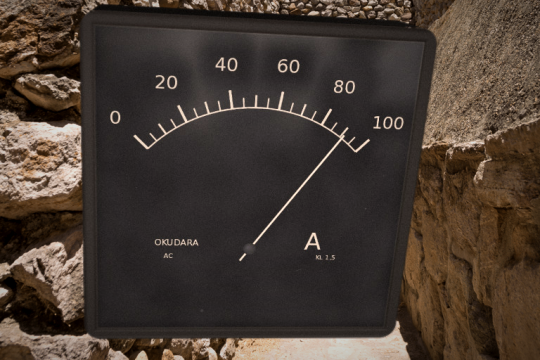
90 A
